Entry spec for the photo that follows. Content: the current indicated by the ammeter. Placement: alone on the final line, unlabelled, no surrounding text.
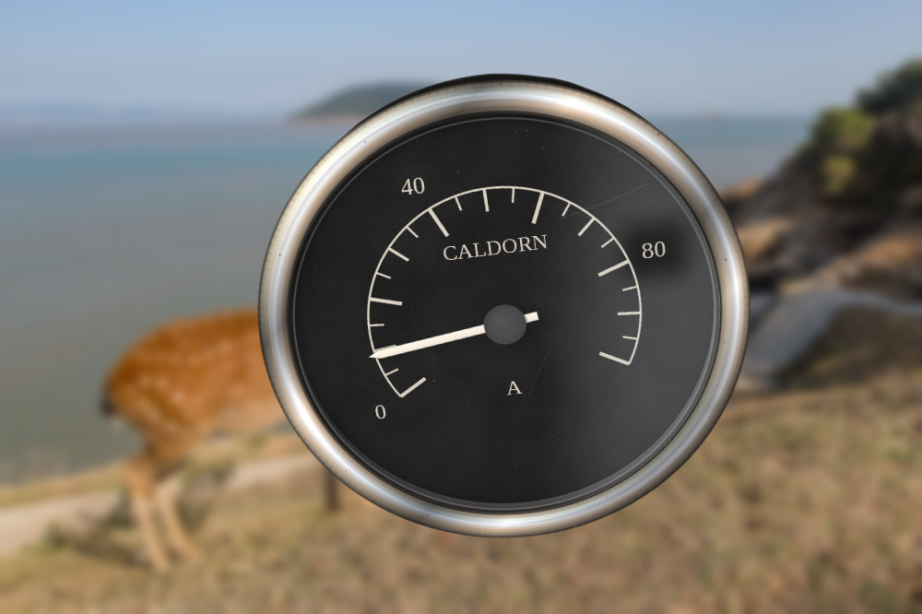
10 A
